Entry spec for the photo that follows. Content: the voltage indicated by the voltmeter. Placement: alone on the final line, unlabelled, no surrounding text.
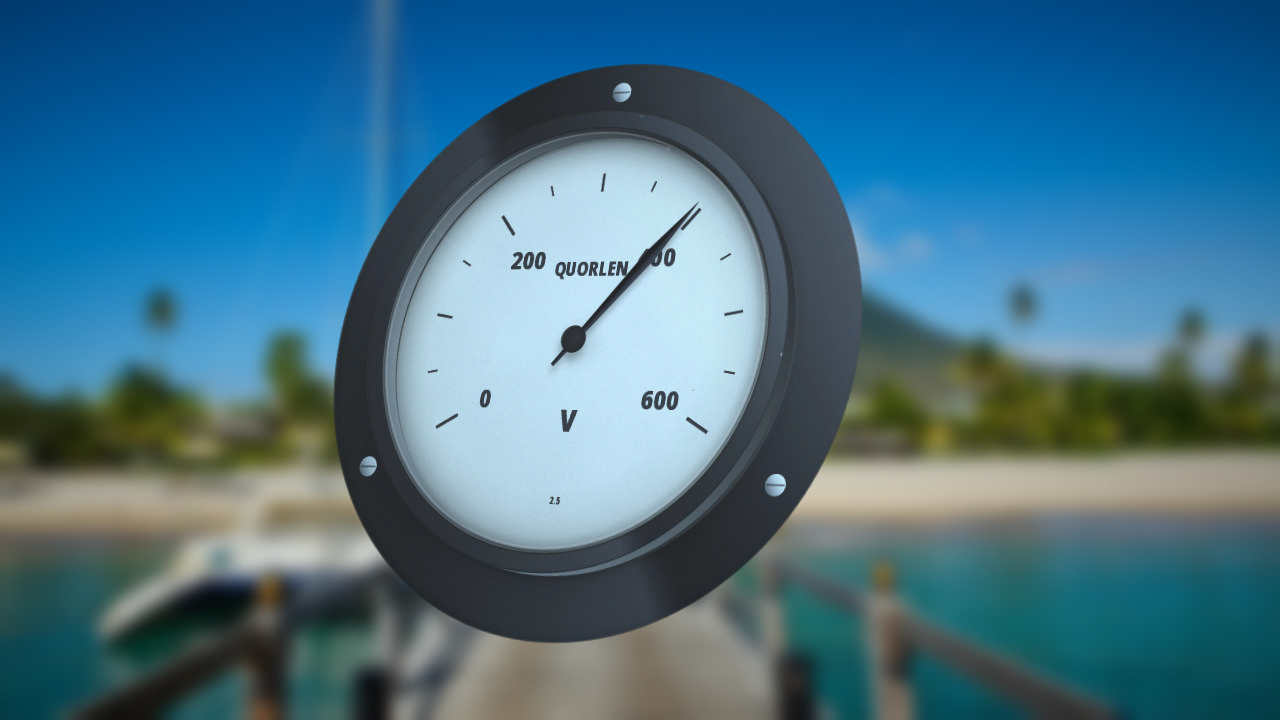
400 V
